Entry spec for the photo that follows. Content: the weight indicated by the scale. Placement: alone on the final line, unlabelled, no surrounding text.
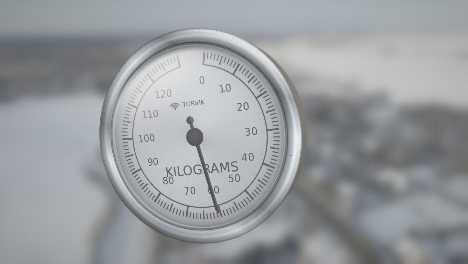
60 kg
